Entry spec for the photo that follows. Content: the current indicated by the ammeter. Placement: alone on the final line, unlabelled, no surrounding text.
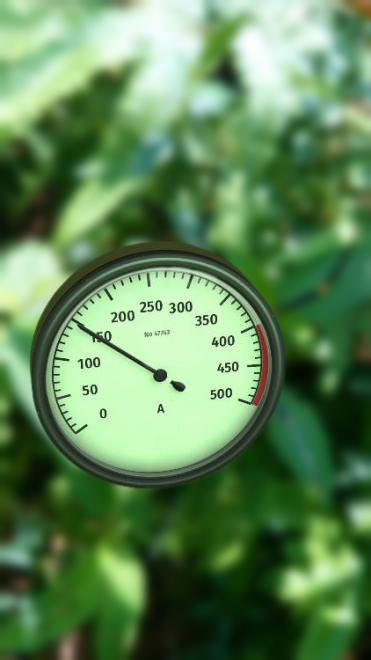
150 A
